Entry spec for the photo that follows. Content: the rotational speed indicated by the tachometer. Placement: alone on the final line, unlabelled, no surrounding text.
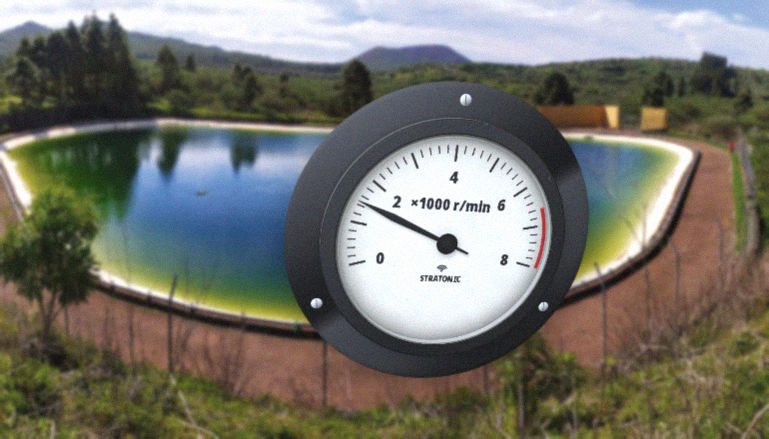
1500 rpm
